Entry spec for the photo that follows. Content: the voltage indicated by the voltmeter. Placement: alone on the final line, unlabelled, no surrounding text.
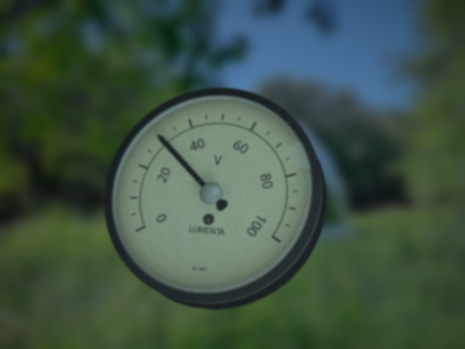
30 V
